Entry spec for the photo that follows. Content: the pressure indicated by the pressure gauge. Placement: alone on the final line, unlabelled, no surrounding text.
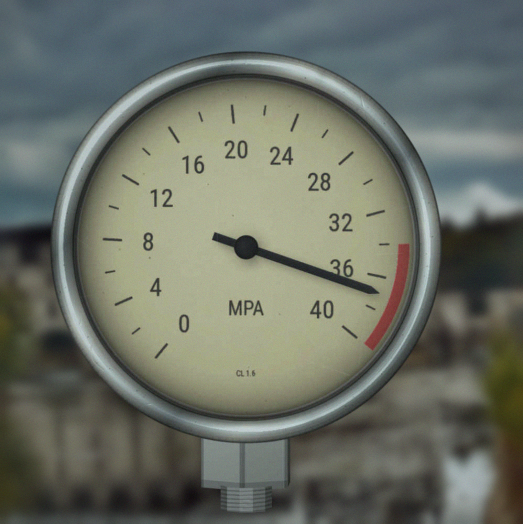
37 MPa
